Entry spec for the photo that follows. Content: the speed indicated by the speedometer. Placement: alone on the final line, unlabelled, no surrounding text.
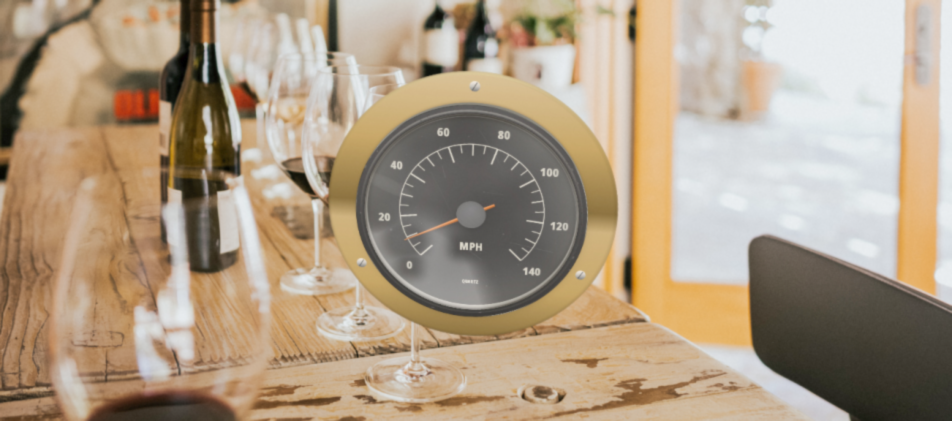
10 mph
